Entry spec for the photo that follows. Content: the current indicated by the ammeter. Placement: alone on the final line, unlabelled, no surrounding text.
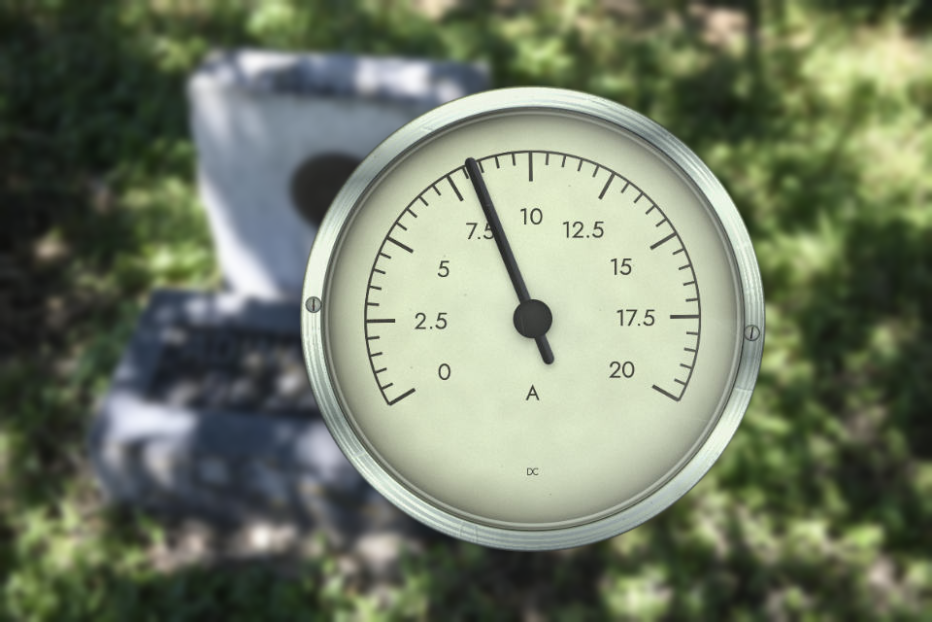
8.25 A
